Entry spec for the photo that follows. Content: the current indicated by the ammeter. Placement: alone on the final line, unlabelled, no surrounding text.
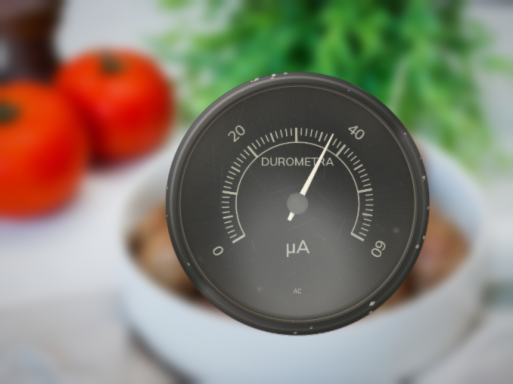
37 µA
